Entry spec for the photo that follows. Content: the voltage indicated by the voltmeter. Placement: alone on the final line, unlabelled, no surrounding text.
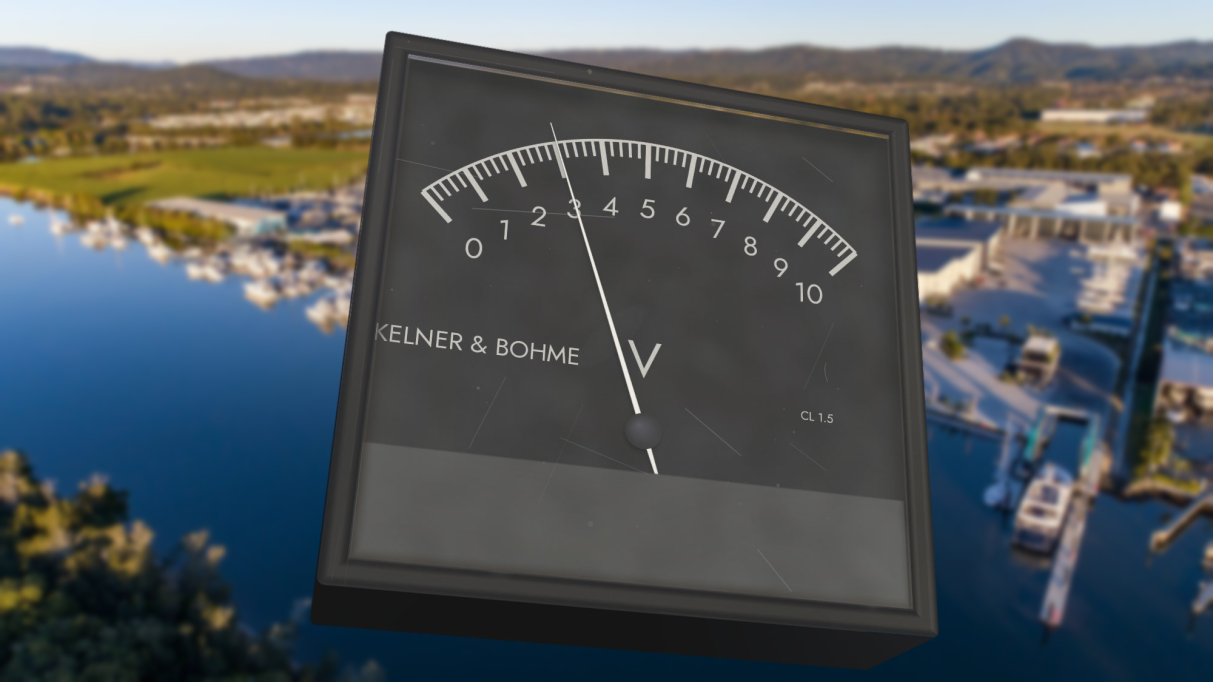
3 V
